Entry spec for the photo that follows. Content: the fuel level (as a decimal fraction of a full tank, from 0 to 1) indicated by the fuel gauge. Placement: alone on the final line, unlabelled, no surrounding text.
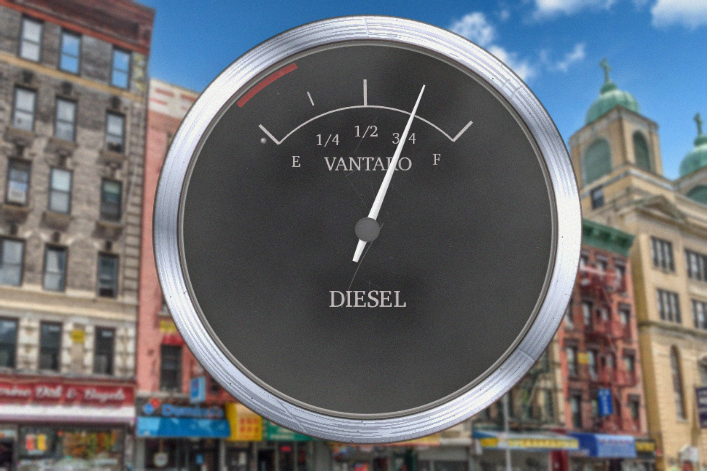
0.75
